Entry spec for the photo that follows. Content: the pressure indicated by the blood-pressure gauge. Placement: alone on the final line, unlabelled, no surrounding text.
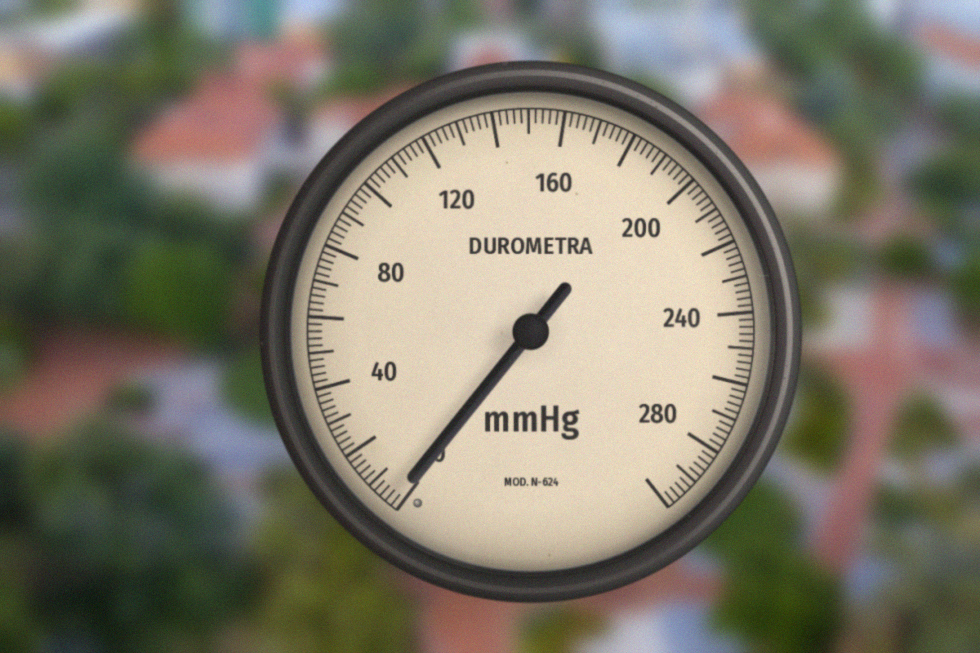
2 mmHg
